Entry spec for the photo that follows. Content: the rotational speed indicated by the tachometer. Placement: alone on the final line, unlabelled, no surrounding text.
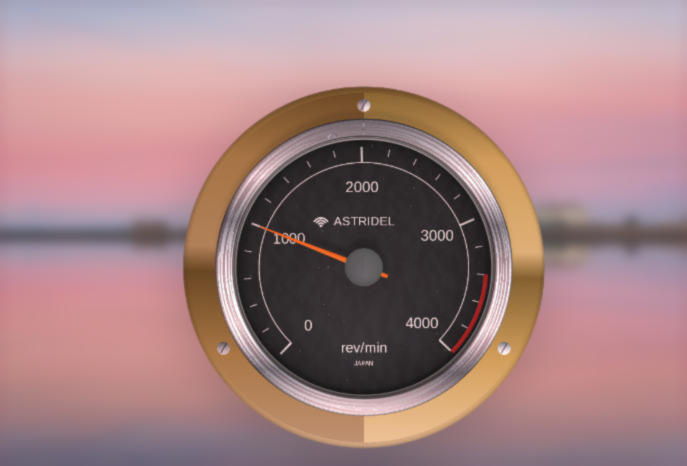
1000 rpm
